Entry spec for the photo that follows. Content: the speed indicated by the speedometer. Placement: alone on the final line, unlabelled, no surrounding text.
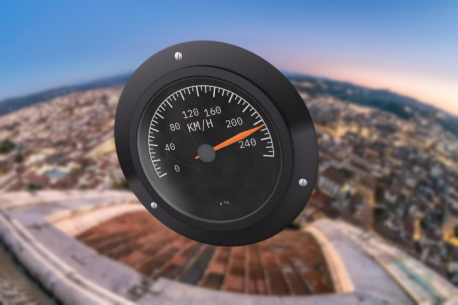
225 km/h
